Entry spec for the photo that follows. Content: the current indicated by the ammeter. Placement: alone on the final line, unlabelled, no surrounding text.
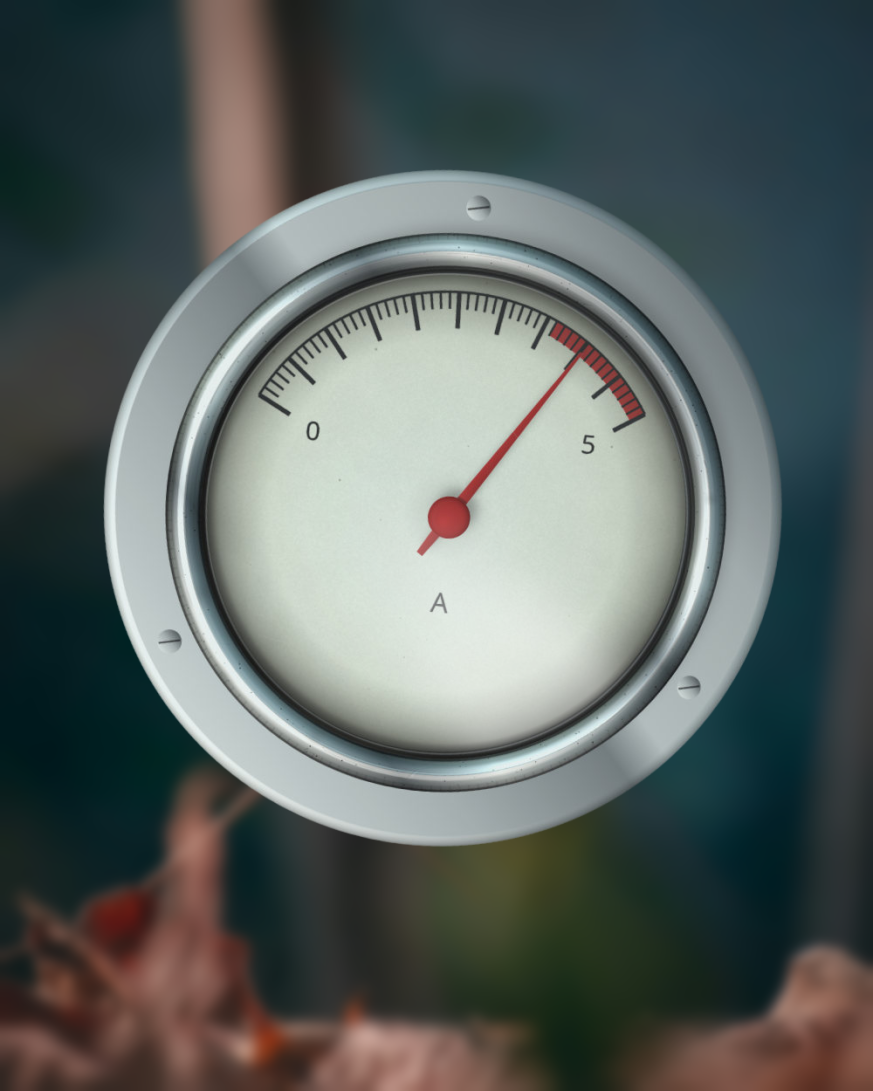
4 A
